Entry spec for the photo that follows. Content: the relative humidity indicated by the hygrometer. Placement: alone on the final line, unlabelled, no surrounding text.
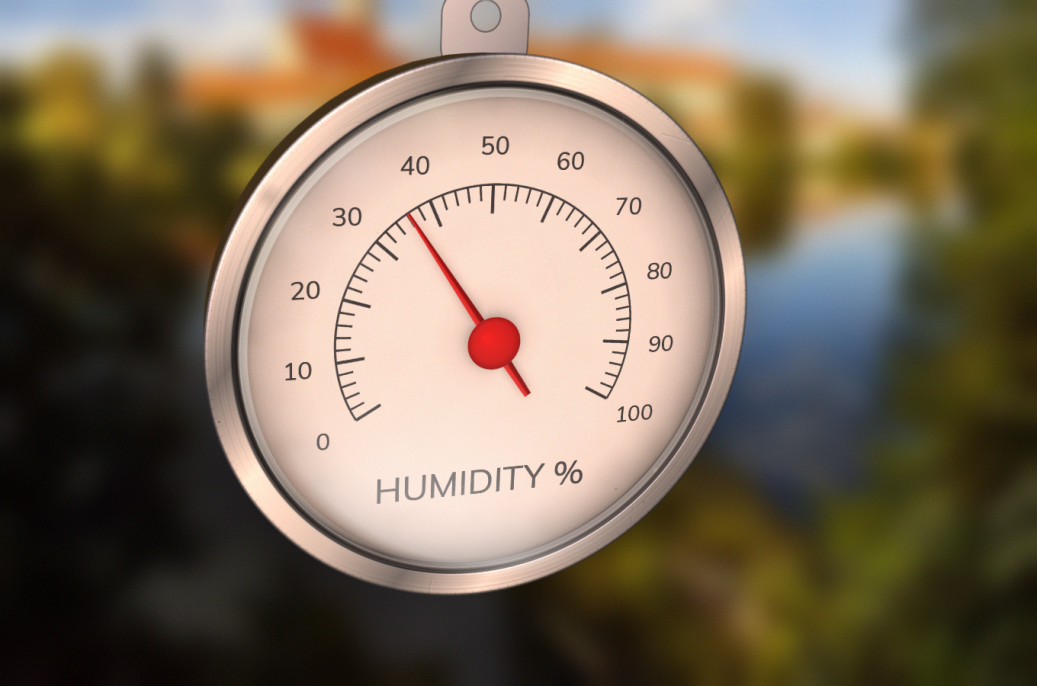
36 %
